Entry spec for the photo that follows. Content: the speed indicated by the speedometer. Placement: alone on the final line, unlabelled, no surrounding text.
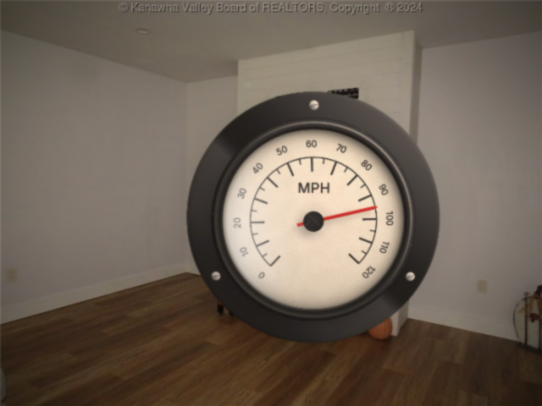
95 mph
